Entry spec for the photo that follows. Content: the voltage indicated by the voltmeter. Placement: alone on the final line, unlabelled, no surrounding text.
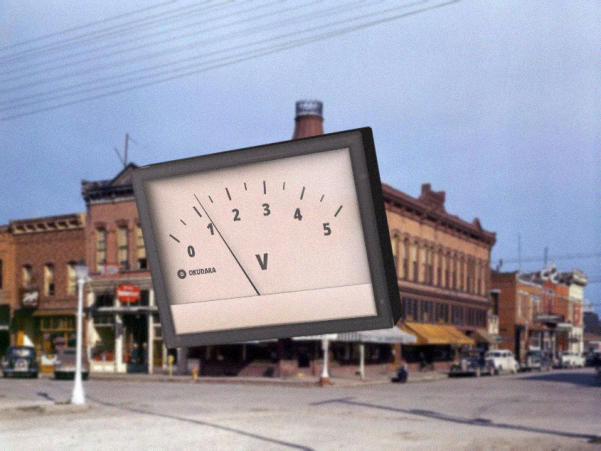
1.25 V
